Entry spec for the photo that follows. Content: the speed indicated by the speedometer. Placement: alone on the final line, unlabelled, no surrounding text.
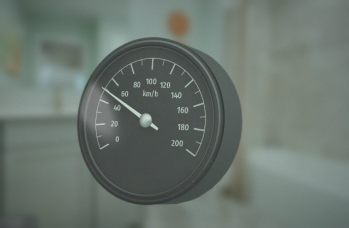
50 km/h
